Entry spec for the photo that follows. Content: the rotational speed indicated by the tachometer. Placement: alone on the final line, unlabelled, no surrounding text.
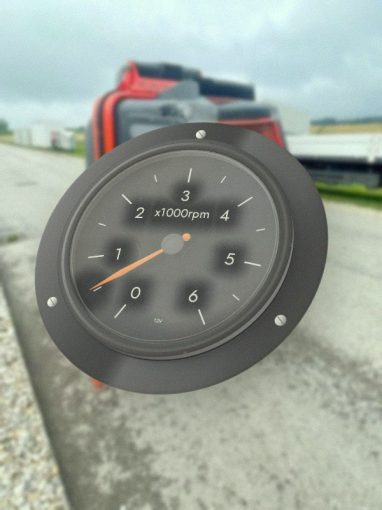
500 rpm
